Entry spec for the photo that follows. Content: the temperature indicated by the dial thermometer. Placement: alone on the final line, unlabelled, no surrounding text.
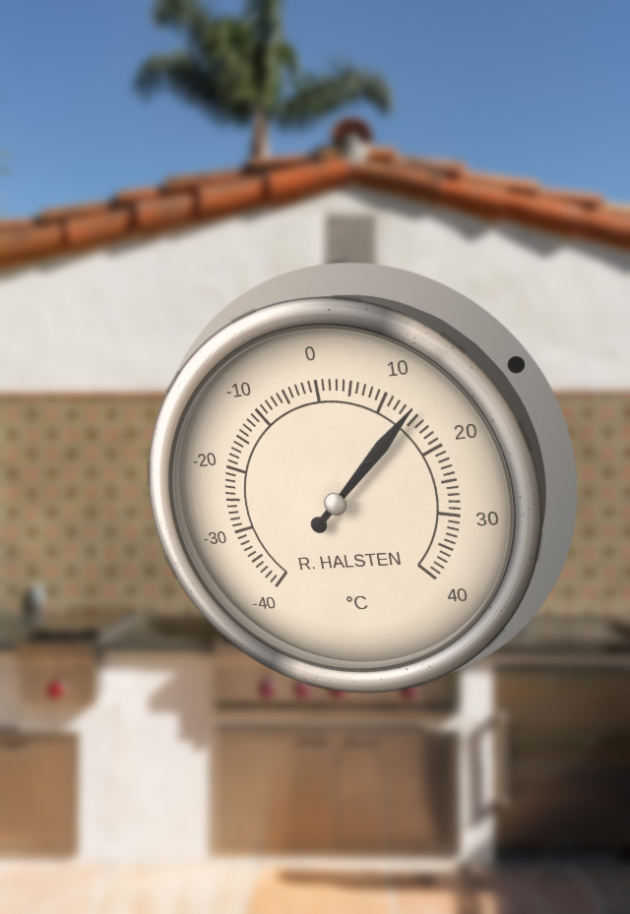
14 °C
